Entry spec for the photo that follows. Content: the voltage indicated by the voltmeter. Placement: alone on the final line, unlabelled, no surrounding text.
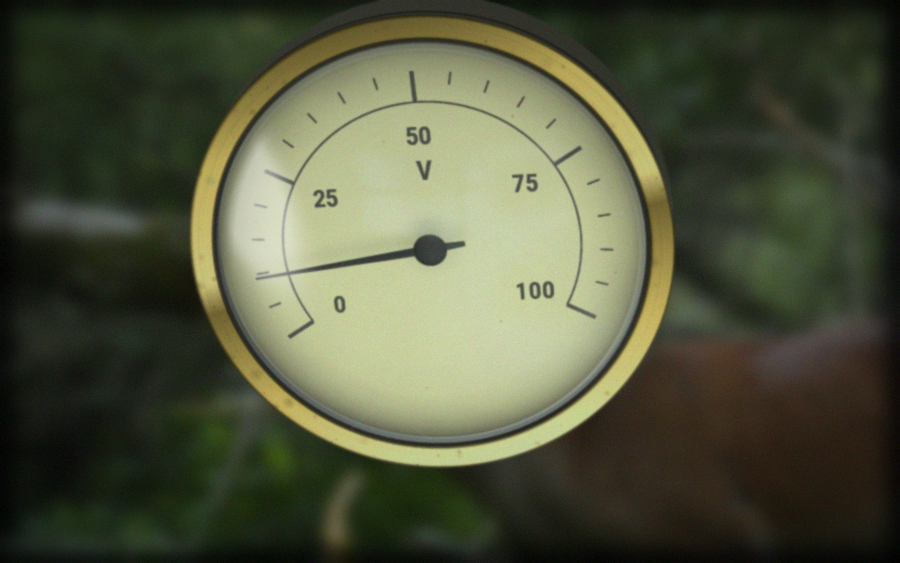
10 V
